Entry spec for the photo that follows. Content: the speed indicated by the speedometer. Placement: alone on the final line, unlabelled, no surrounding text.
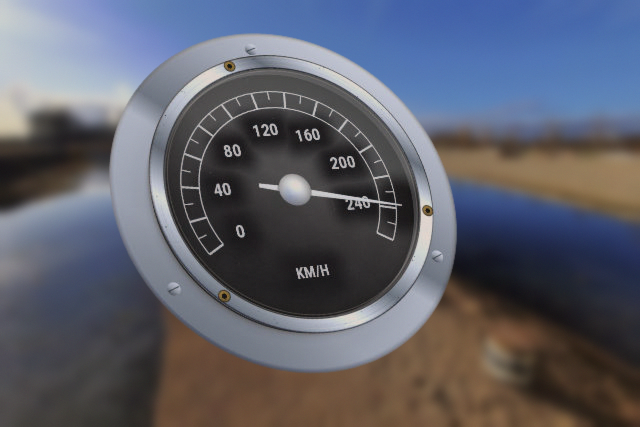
240 km/h
